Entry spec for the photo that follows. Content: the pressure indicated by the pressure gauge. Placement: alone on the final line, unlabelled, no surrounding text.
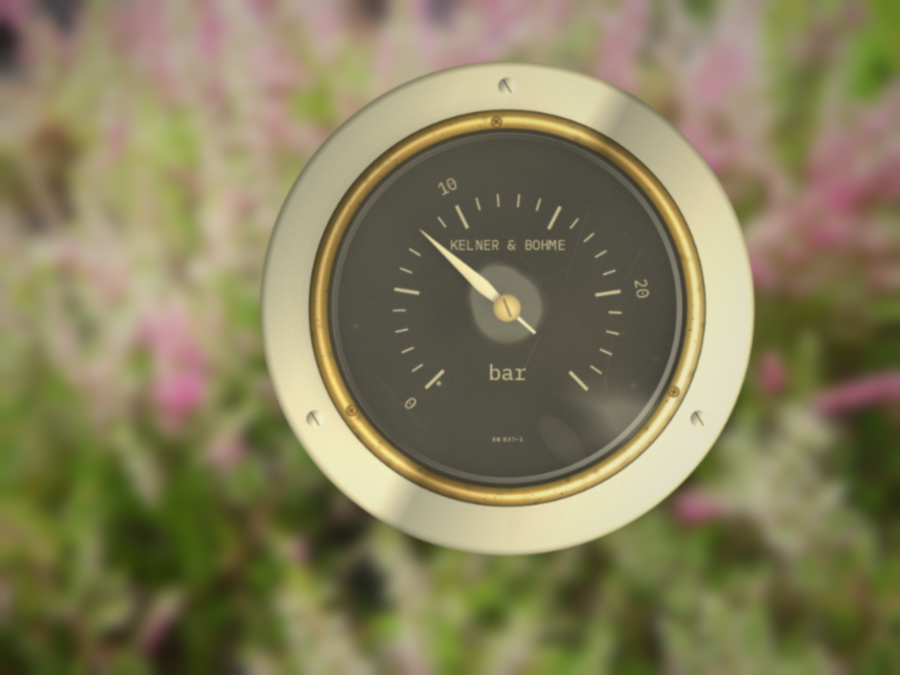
8 bar
